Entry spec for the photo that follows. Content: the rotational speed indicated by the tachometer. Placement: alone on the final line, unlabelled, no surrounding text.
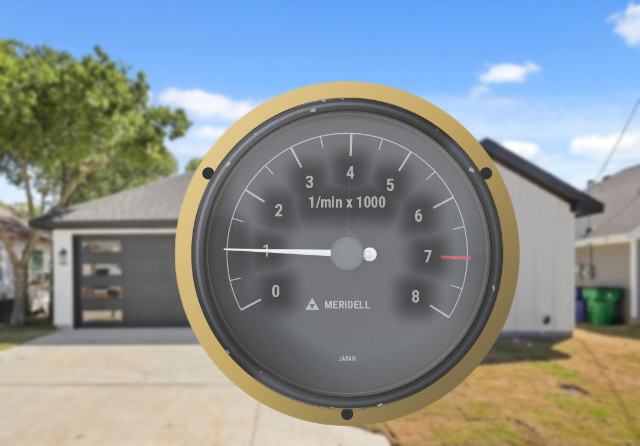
1000 rpm
